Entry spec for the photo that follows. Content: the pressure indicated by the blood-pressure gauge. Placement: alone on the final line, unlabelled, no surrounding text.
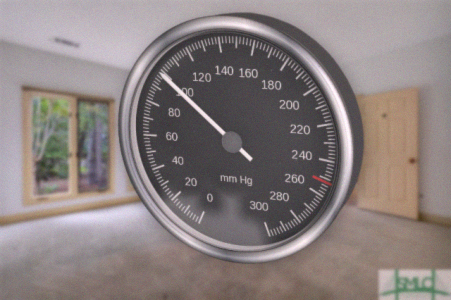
100 mmHg
